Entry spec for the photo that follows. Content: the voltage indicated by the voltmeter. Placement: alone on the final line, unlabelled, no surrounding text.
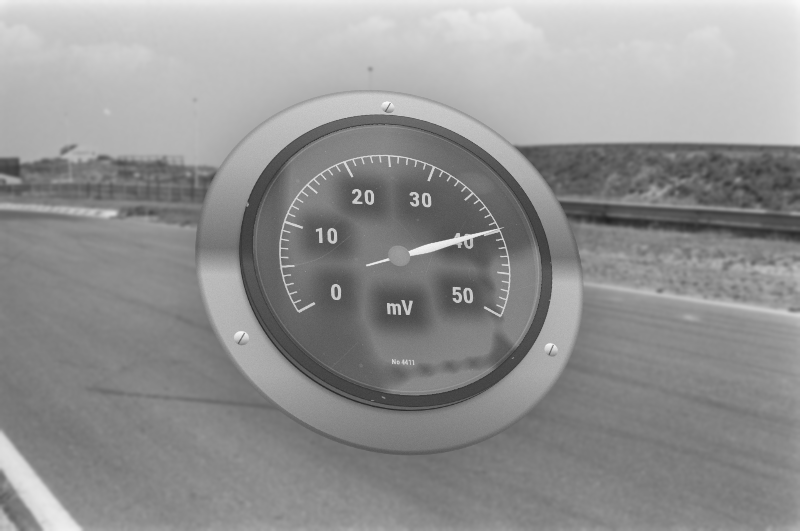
40 mV
